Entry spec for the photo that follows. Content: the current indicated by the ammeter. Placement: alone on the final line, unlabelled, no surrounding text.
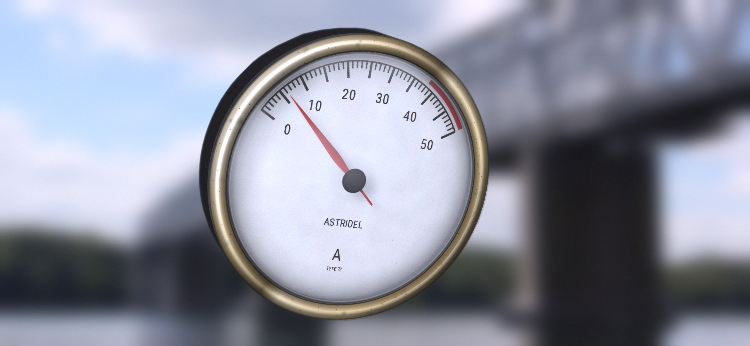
6 A
